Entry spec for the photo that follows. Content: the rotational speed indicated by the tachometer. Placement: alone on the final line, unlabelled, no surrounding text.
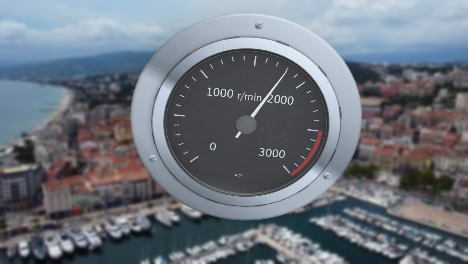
1800 rpm
